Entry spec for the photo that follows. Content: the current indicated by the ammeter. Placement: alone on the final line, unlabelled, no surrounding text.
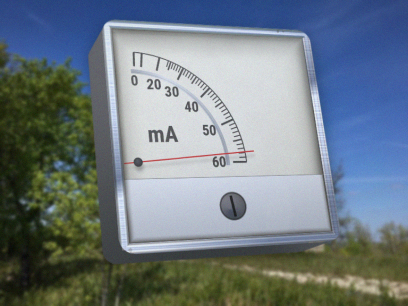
58 mA
